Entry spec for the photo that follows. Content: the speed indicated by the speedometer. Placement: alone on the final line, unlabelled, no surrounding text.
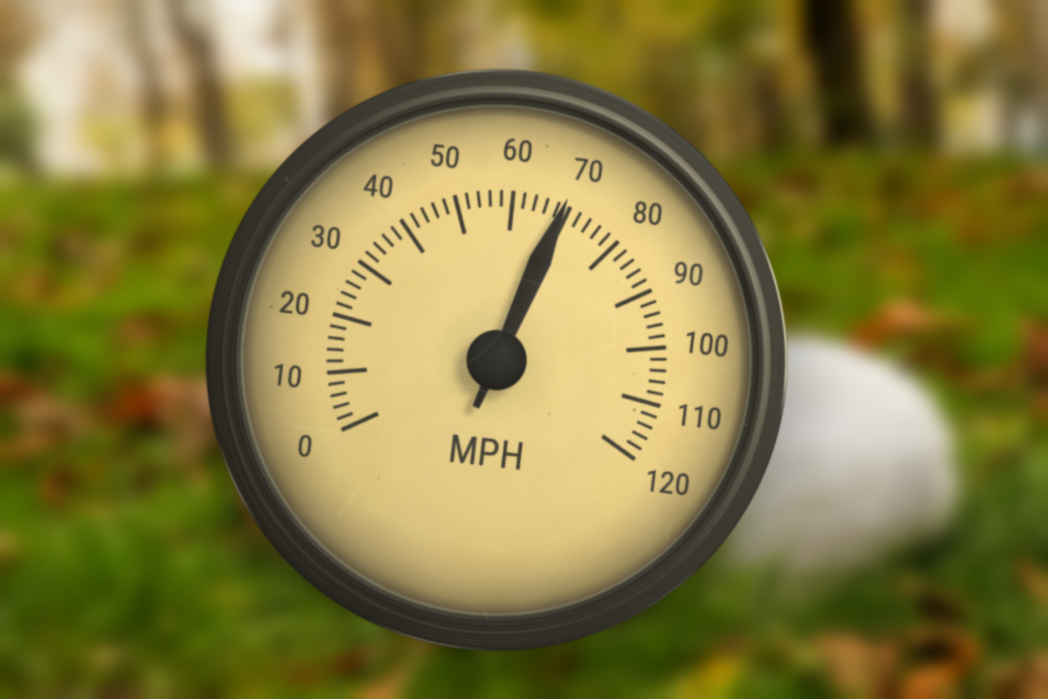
69 mph
